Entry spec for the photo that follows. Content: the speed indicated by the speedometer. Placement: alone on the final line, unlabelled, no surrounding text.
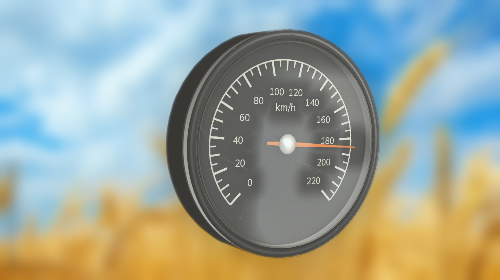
185 km/h
